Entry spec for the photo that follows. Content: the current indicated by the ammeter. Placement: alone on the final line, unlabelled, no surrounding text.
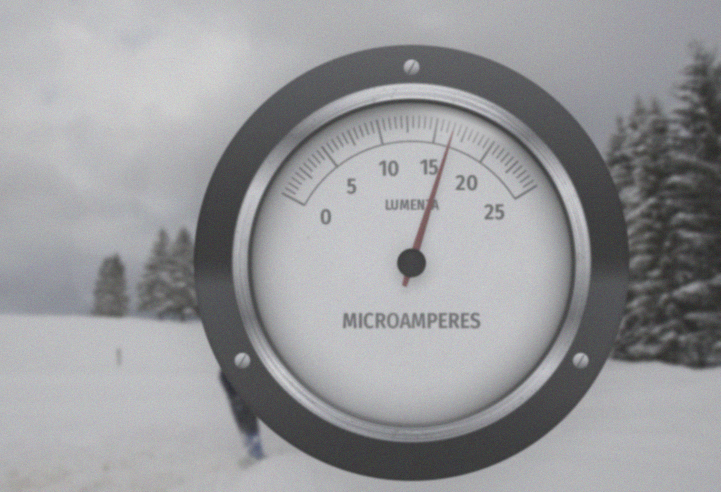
16.5 µA
